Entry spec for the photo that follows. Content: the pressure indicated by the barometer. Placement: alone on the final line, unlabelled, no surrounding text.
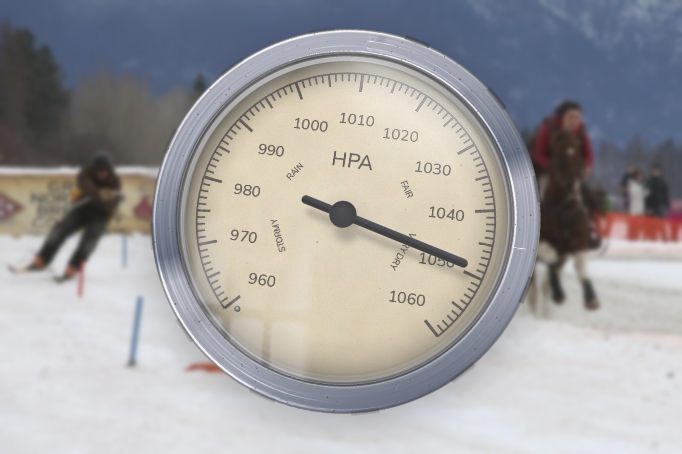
1049 hPa
